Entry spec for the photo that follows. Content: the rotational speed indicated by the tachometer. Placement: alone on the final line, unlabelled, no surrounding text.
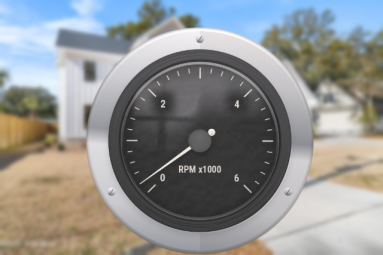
200 rpm
